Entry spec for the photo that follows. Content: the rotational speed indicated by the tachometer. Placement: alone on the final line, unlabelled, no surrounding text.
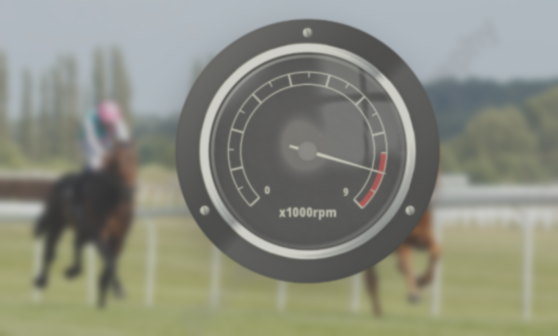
8000 rpm
